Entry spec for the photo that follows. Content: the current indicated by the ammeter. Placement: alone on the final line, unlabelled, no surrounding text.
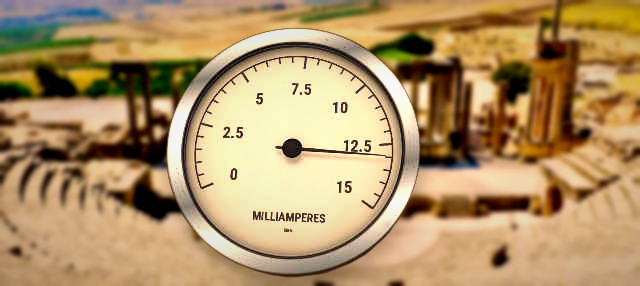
13 mA
